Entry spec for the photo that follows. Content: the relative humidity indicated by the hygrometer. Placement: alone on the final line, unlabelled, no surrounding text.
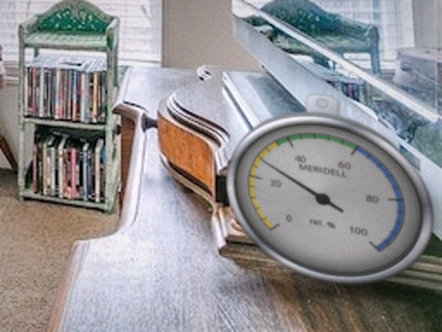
28 %
